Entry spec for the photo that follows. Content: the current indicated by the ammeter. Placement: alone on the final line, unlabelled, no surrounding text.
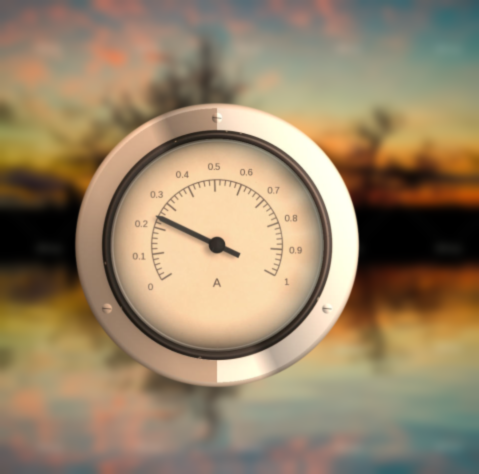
0.24 A
